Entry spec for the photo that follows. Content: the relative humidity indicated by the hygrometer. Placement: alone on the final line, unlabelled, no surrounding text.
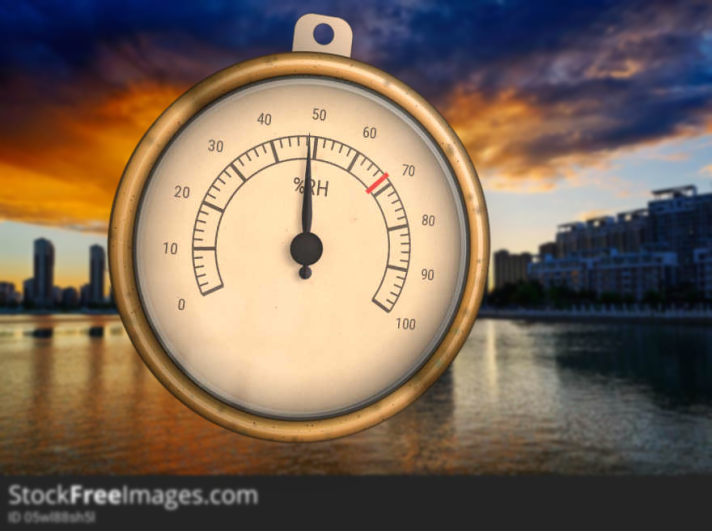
48 %
